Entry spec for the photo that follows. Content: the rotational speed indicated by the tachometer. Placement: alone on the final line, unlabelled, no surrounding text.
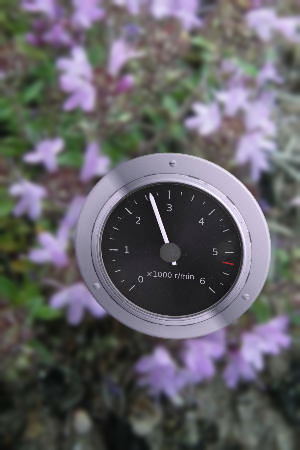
2625 rpm
